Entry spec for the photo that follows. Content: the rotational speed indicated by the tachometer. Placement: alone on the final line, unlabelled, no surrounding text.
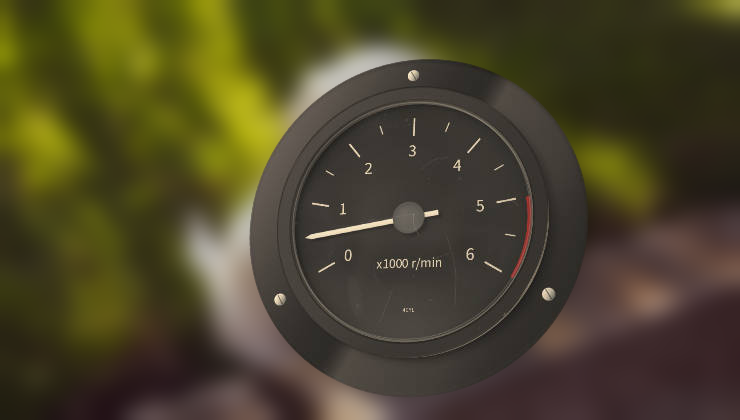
500 rpm
